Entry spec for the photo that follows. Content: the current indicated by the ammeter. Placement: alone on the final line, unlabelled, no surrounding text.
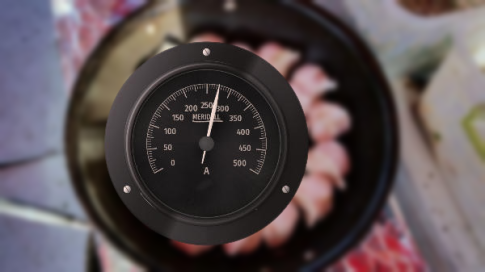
275 A
